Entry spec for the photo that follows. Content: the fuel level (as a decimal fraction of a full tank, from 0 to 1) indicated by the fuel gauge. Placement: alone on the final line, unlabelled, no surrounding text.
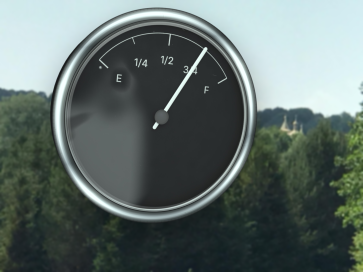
0.75
